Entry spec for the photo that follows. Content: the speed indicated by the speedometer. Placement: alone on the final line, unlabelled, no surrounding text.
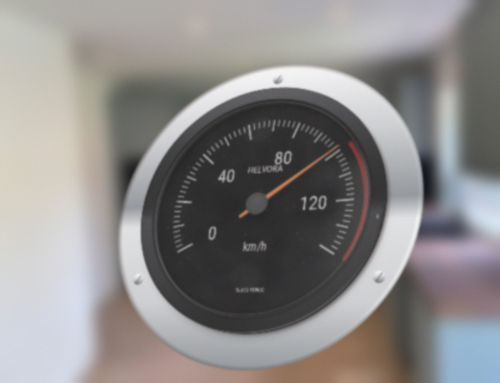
100 km/h
